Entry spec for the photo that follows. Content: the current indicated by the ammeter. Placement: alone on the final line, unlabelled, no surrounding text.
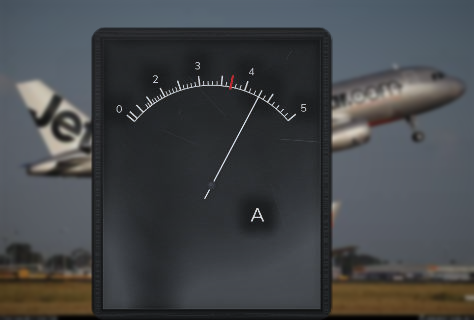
4.3 A
